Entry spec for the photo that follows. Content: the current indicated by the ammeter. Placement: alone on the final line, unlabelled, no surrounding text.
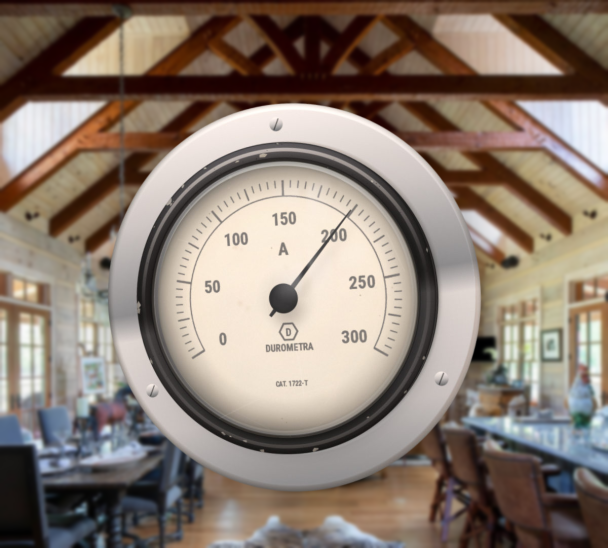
200 A
